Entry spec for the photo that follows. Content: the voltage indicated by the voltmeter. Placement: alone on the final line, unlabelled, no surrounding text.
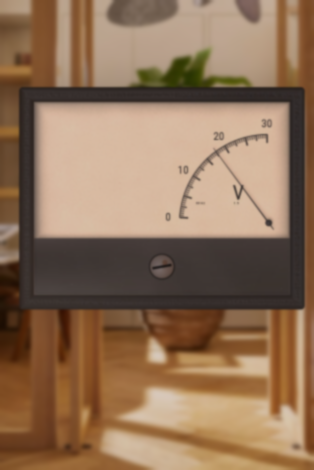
17.5 V
